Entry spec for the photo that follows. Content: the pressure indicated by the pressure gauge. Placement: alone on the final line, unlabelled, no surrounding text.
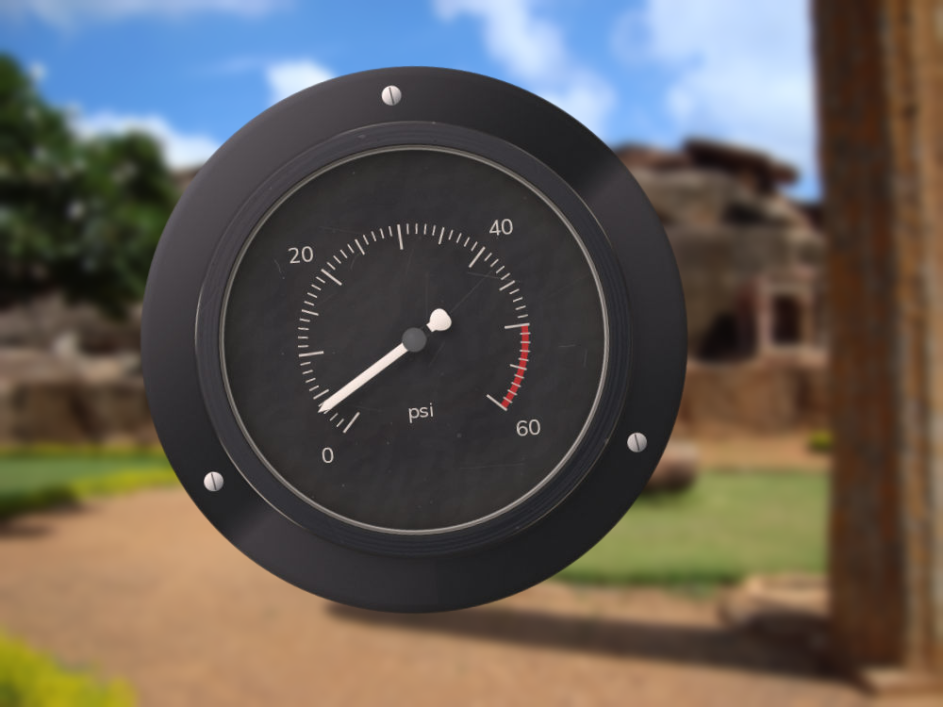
3.5 psi
